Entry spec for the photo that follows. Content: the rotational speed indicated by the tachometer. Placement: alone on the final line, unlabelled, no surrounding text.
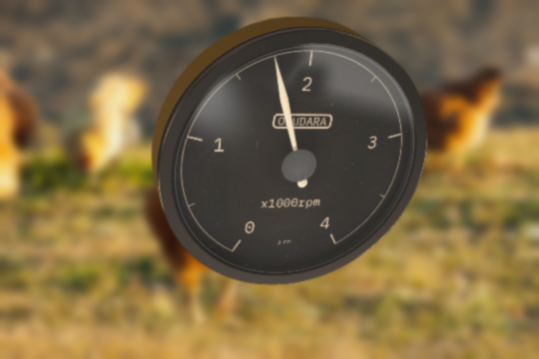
1750 rpm
